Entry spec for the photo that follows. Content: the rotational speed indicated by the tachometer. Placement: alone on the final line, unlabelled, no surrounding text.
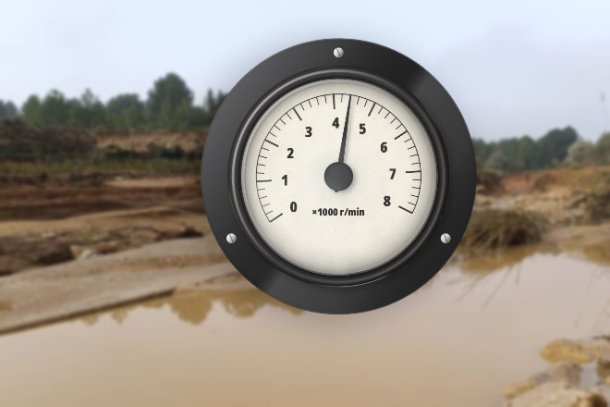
4400 rpm
